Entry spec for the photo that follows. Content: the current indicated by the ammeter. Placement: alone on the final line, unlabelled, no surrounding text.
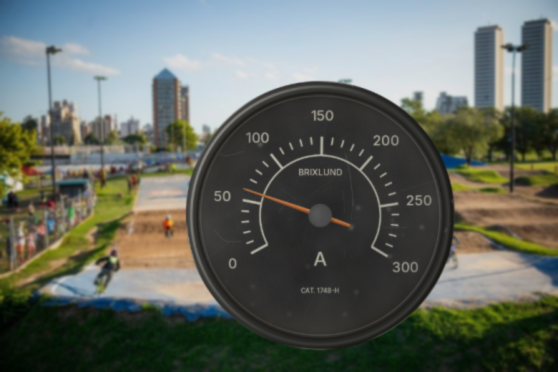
60 A
